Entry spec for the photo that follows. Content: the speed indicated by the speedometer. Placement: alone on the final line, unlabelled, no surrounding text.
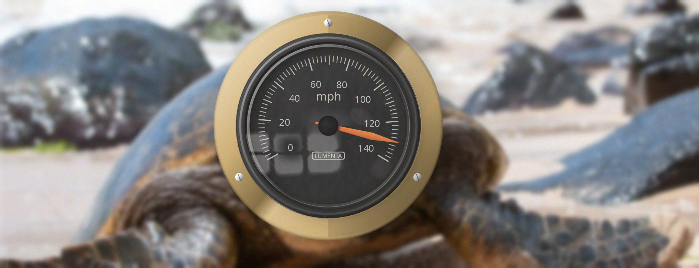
130 mph
